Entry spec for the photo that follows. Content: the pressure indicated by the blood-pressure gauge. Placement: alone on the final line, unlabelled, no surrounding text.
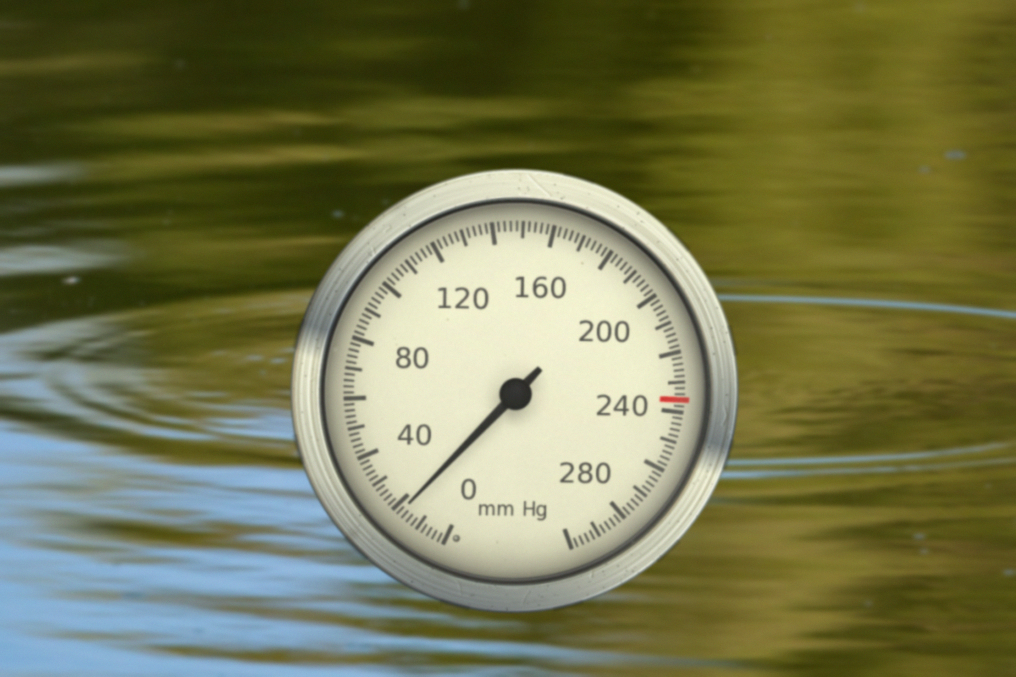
18 mmHg
